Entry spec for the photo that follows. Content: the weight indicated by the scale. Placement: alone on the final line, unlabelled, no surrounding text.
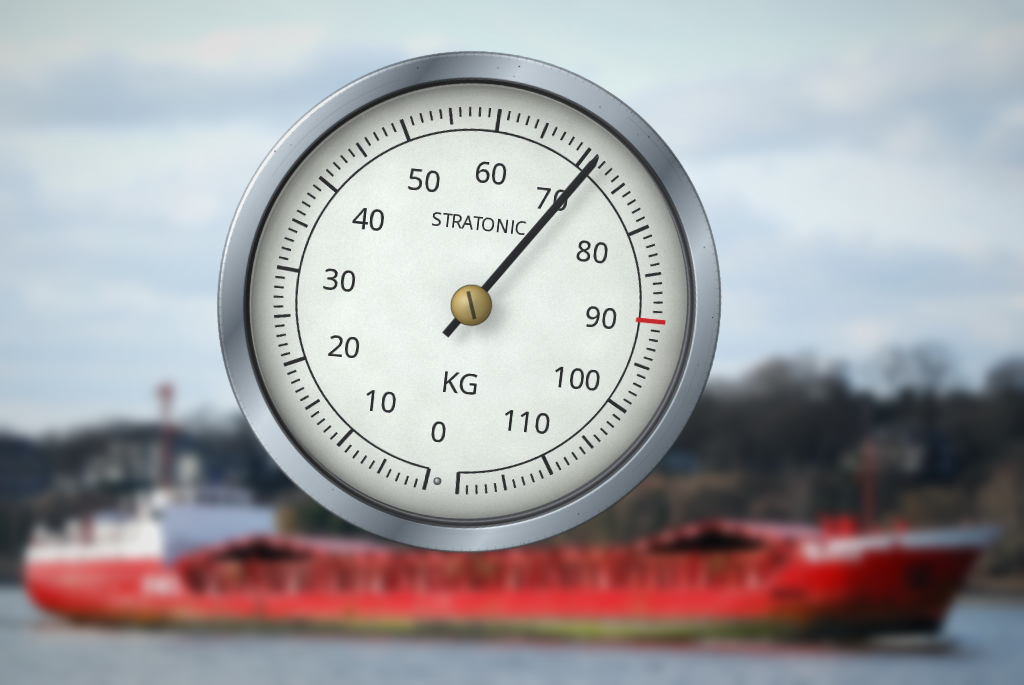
71 kg
